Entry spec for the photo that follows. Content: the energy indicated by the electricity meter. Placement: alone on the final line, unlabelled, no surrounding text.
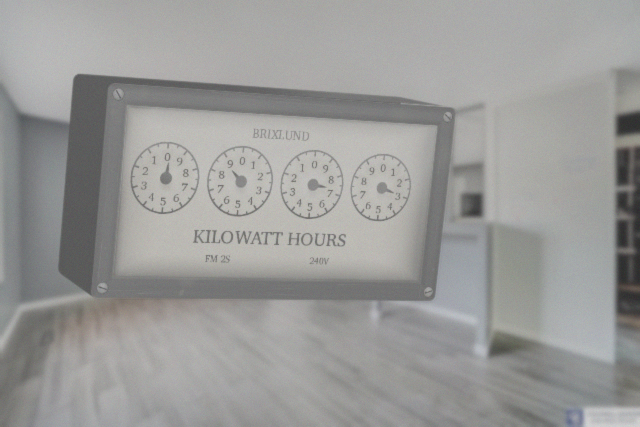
9873 kWh
